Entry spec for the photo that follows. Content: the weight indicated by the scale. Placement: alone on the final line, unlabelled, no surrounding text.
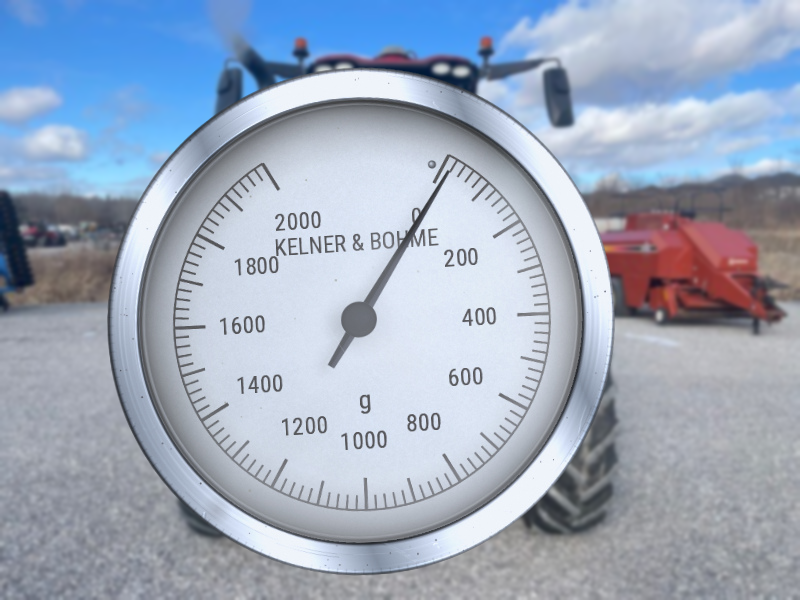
20 g
